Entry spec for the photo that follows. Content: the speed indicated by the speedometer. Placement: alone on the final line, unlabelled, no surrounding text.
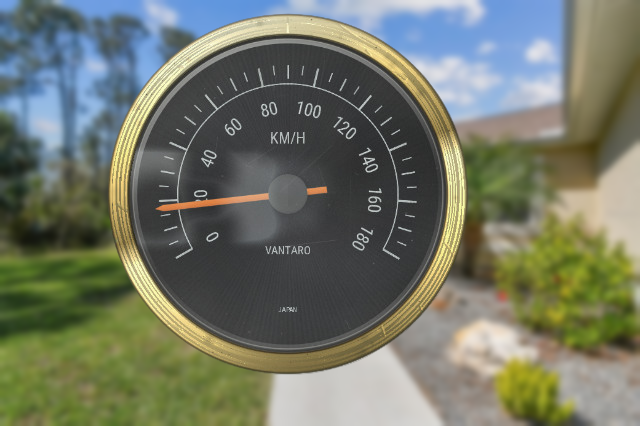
17.5 km/h
